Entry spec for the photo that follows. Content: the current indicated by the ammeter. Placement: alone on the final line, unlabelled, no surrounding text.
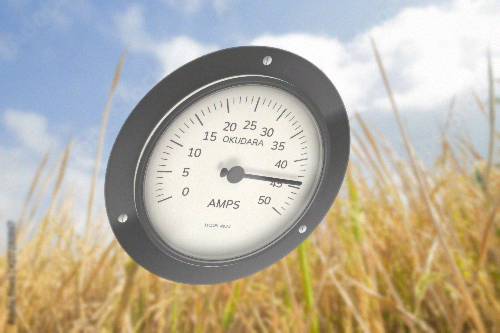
44 A
